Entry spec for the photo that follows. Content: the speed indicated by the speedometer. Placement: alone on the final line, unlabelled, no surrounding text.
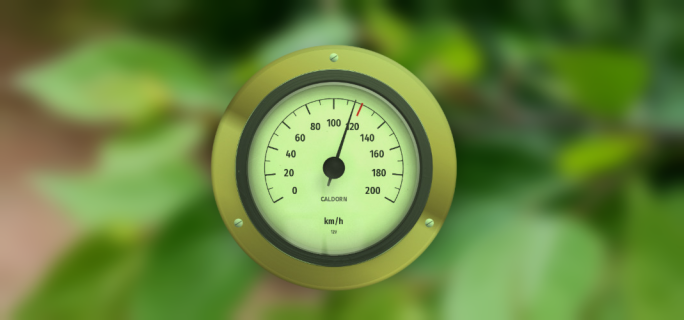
115 km/h
